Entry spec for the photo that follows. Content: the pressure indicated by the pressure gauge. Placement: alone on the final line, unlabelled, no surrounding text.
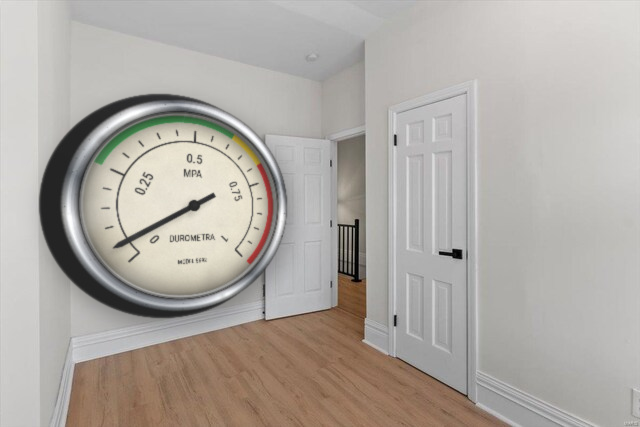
0.05 MPa
